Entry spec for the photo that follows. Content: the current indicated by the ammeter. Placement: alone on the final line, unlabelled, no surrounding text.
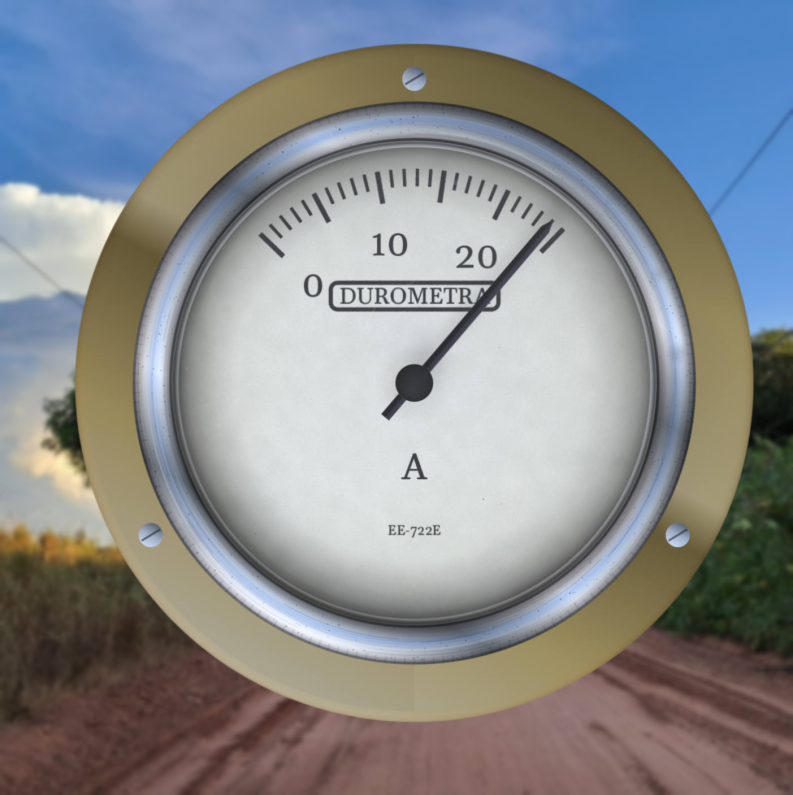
24 A
